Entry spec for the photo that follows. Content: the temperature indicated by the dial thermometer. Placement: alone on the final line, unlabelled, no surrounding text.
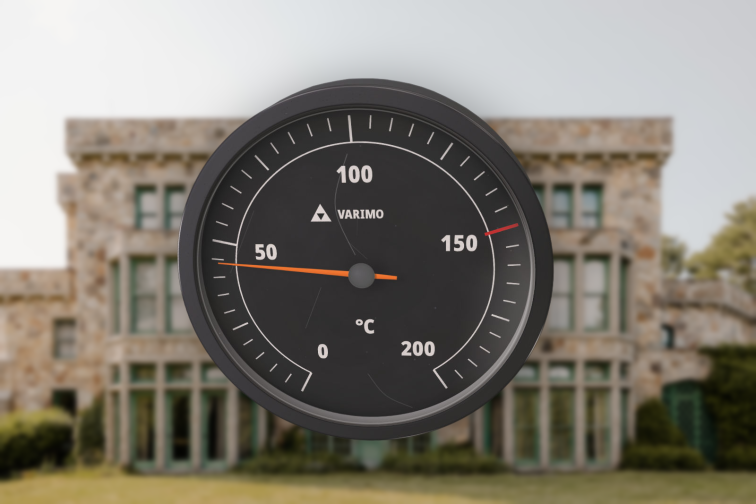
45 °C
